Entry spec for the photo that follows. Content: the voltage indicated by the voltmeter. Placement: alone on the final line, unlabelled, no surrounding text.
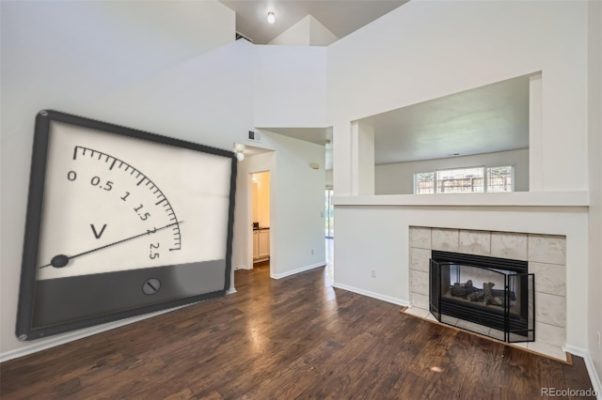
2 V
